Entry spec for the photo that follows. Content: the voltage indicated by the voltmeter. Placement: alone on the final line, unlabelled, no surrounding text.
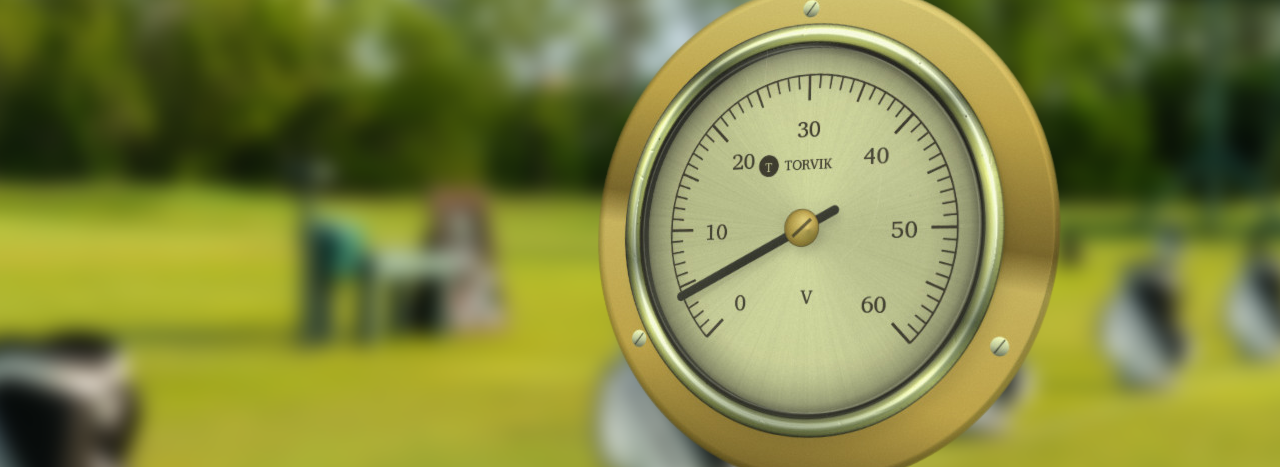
4 V
